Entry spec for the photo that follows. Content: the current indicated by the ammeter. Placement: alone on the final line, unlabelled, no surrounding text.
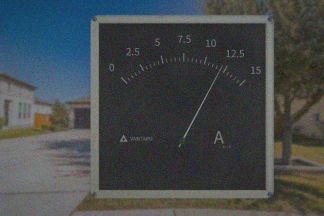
12 A
